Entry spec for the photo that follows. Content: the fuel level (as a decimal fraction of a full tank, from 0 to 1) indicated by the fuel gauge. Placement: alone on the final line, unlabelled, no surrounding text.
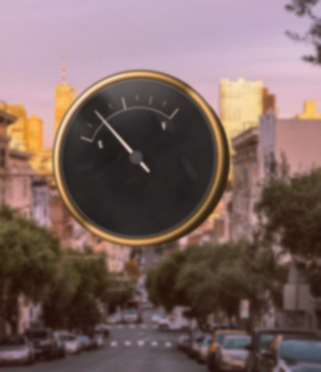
0.25
